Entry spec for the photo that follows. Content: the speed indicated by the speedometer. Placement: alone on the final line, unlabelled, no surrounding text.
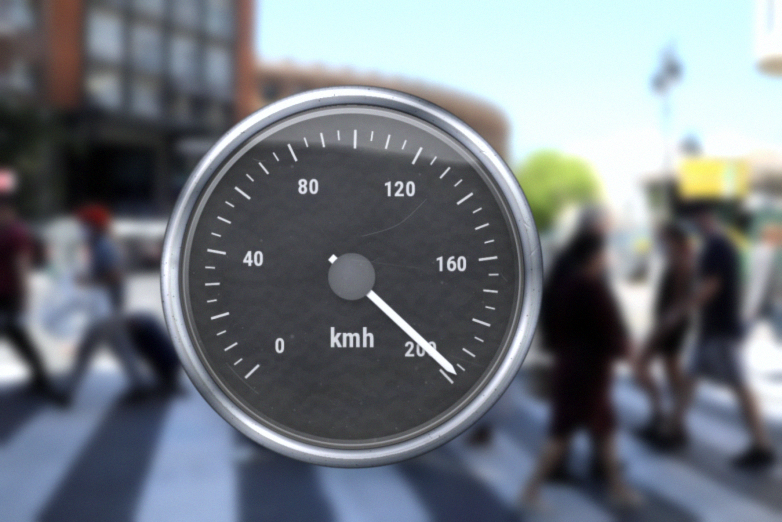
197.5 km/h
